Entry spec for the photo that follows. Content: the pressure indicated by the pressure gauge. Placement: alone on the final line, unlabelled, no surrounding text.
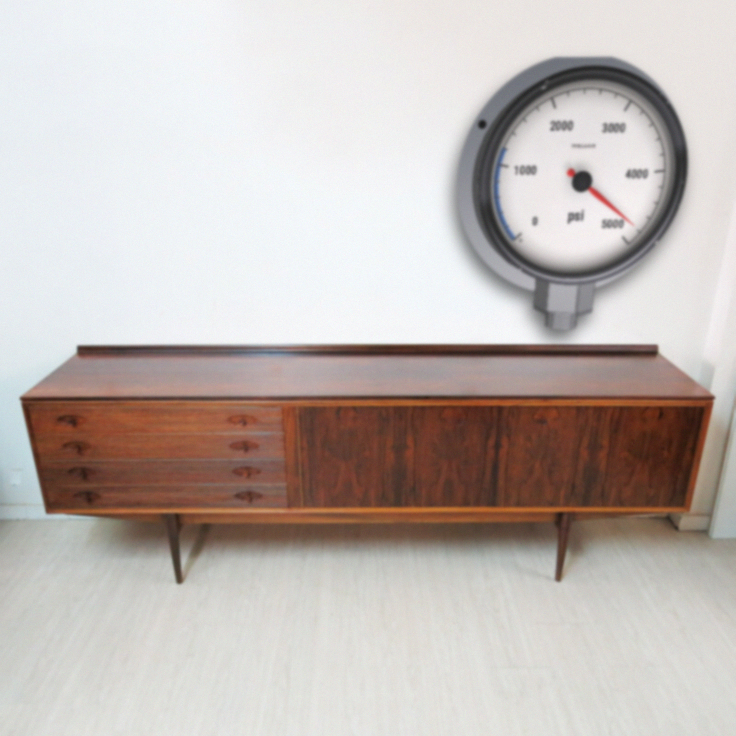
4800 psi
